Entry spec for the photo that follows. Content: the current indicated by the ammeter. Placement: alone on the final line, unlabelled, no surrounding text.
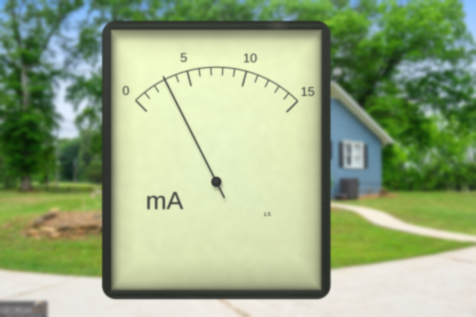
3 mA
